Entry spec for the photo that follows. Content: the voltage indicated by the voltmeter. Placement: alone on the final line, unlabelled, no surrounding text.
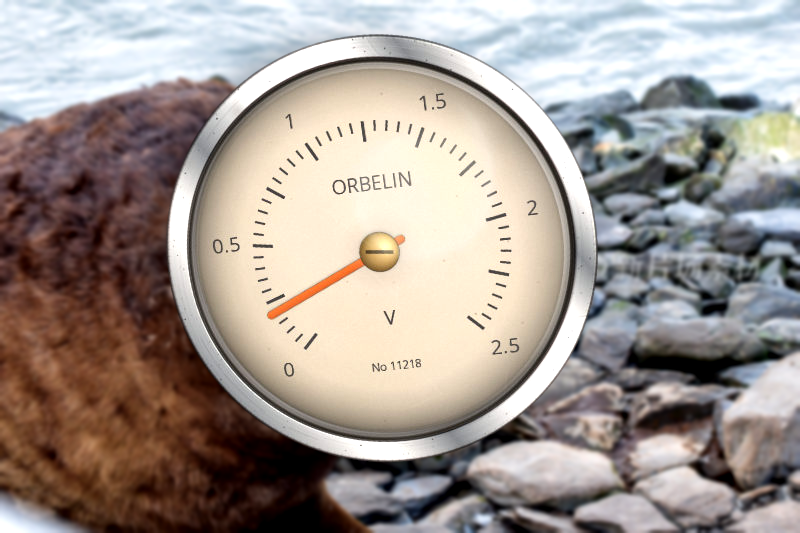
0.2 V
